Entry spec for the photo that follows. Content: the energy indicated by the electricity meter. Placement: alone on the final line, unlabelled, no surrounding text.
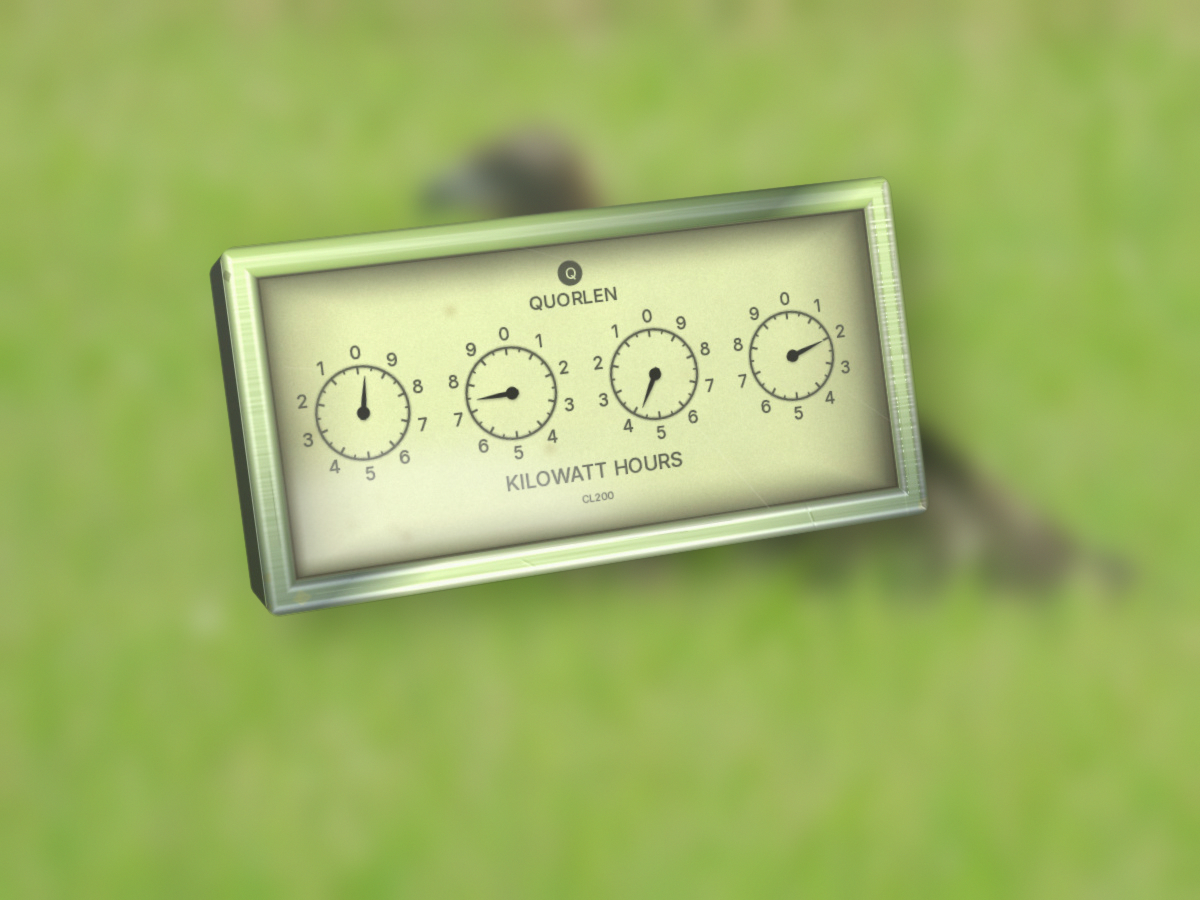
9742 kWh
